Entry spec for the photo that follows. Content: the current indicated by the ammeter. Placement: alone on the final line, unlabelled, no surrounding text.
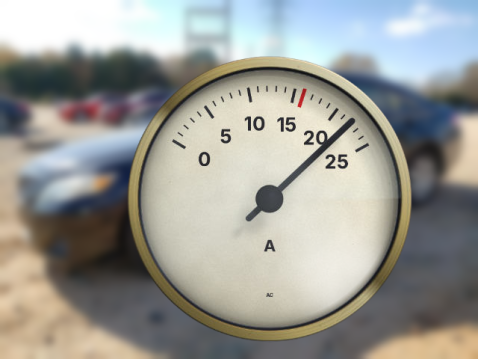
22 A
